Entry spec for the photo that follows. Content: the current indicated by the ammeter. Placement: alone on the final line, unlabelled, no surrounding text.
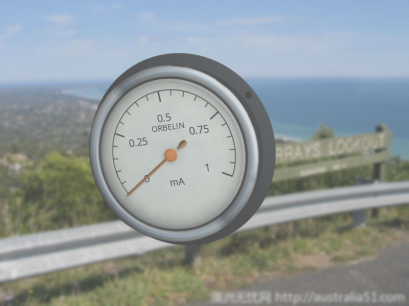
0 mA
